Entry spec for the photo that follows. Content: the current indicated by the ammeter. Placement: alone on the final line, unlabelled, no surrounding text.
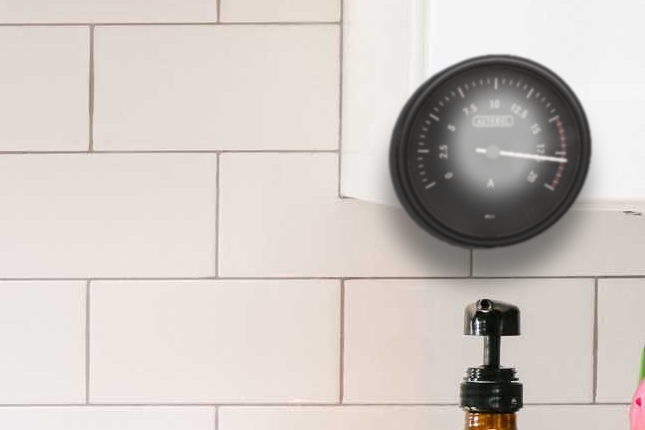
18 A
